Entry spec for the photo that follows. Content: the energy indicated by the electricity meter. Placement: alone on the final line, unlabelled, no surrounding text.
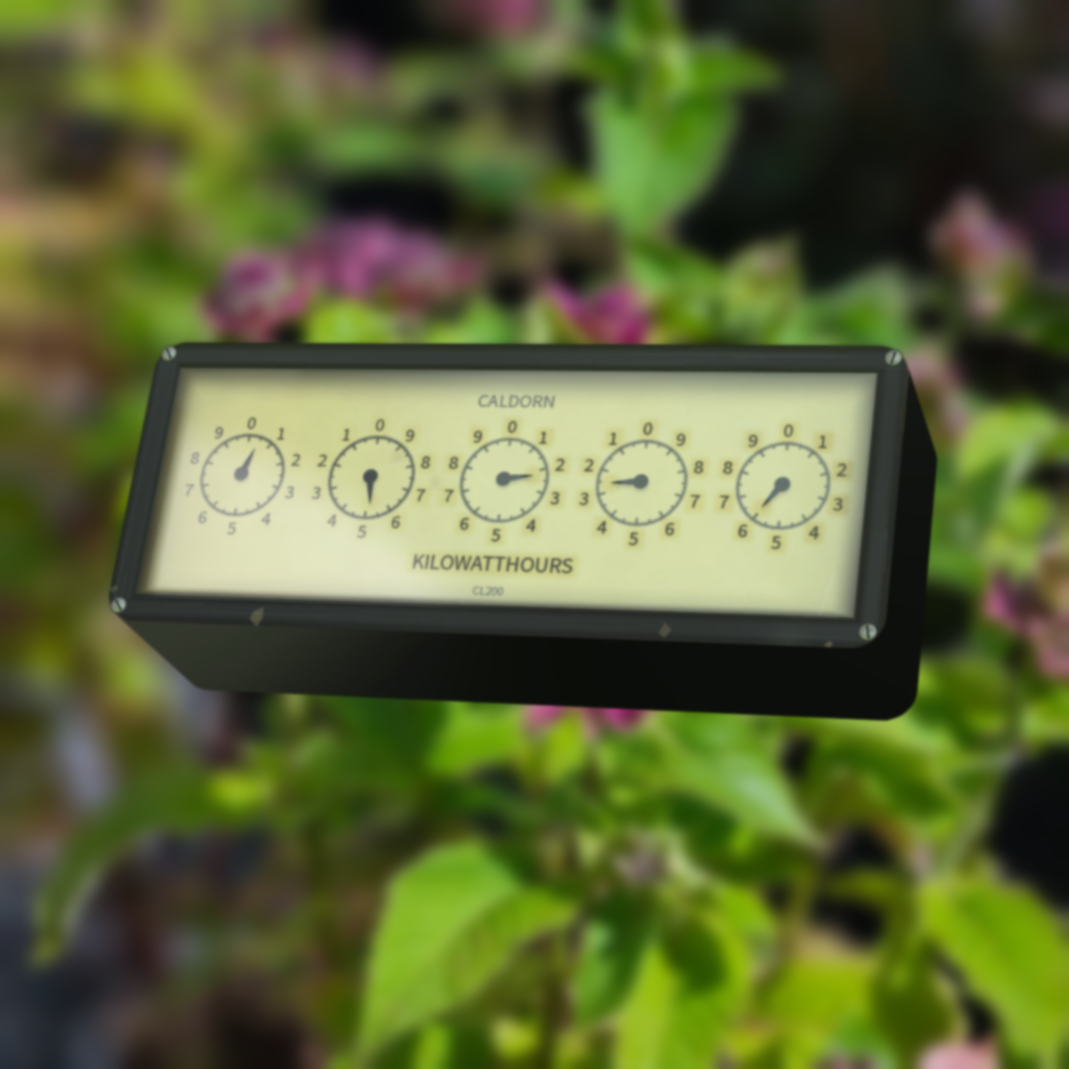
5226 kWh
